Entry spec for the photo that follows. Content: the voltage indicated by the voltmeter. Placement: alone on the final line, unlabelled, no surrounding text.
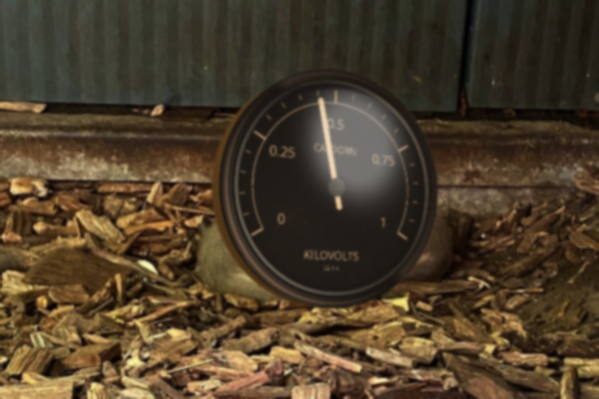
0.45 kV
